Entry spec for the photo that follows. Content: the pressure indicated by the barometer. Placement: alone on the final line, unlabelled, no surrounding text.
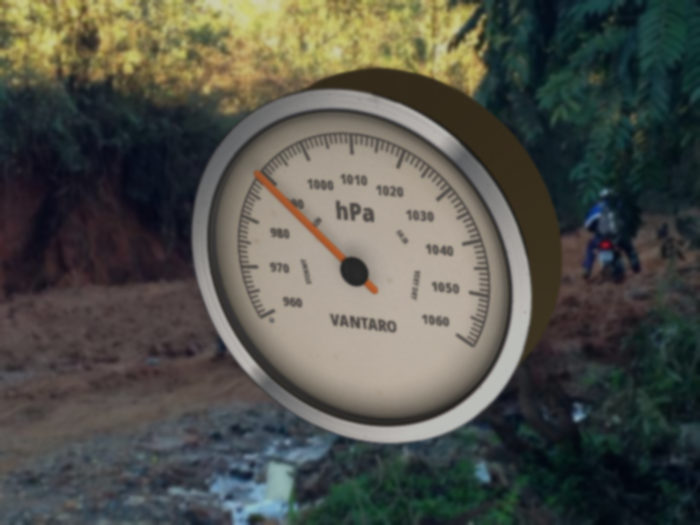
990 hPa
